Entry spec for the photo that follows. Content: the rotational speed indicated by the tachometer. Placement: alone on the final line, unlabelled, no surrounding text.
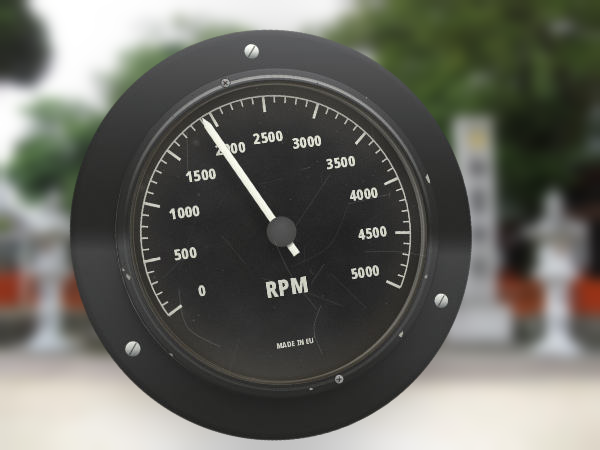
1900 rpm
